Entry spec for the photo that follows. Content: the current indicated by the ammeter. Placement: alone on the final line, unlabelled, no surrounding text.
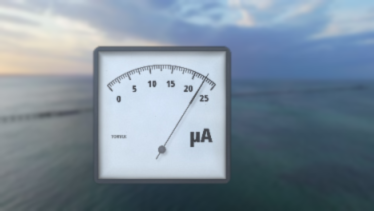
22.5 µA
